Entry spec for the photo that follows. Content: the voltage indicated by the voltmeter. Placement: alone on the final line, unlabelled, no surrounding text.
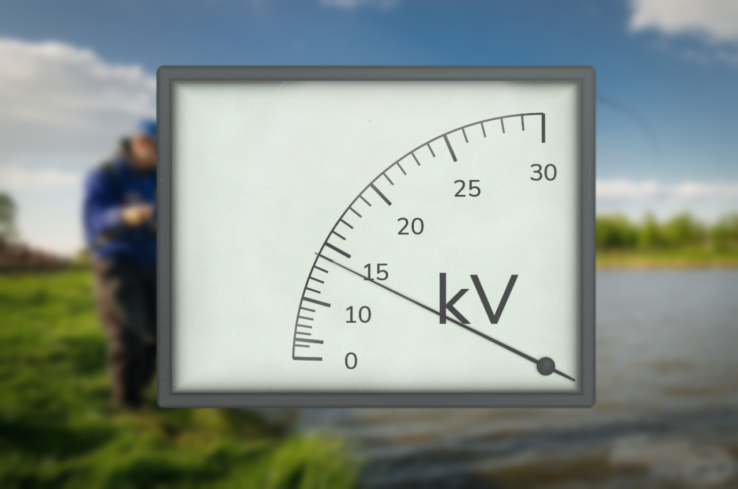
14 kV
